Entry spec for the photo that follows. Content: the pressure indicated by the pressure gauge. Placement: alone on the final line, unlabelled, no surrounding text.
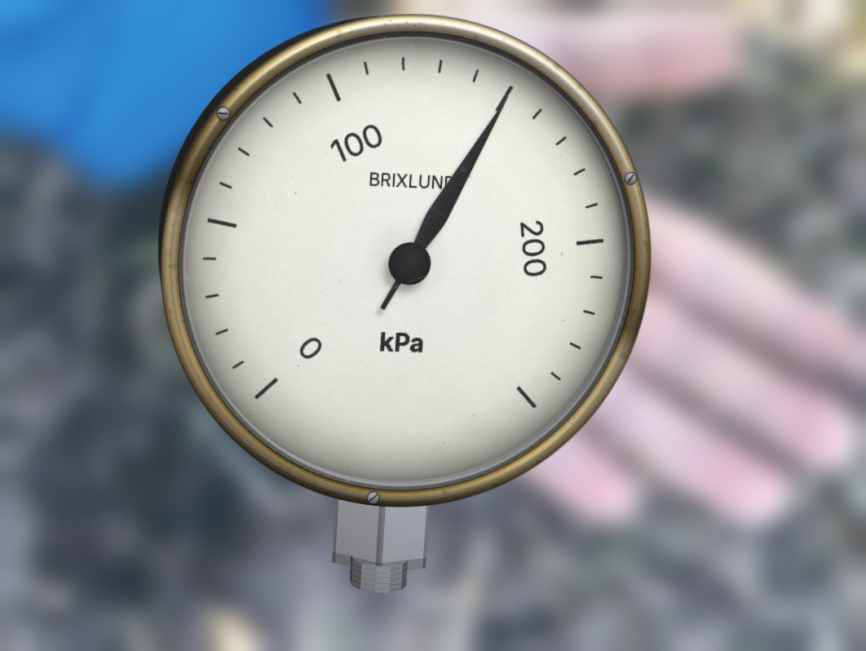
150 kPa
